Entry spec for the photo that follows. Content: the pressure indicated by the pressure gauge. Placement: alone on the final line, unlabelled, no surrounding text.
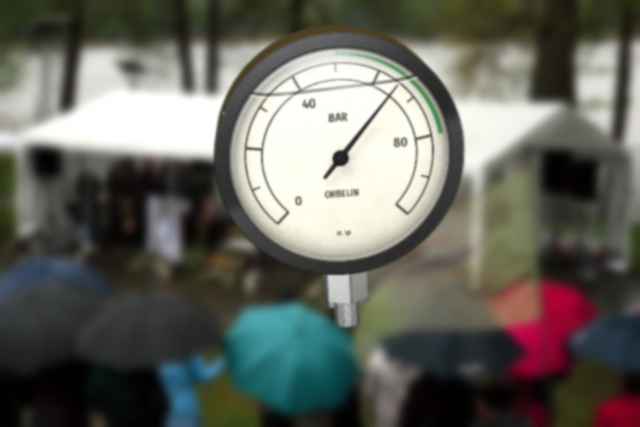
65 bar
